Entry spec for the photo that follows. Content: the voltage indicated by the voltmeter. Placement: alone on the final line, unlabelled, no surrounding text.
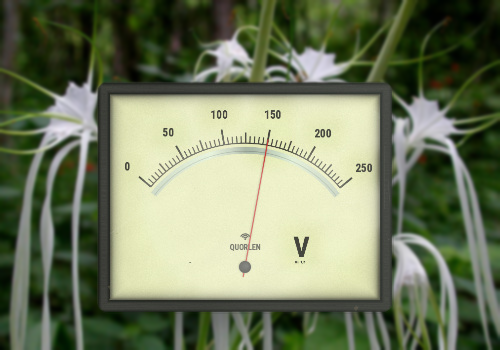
150 V
